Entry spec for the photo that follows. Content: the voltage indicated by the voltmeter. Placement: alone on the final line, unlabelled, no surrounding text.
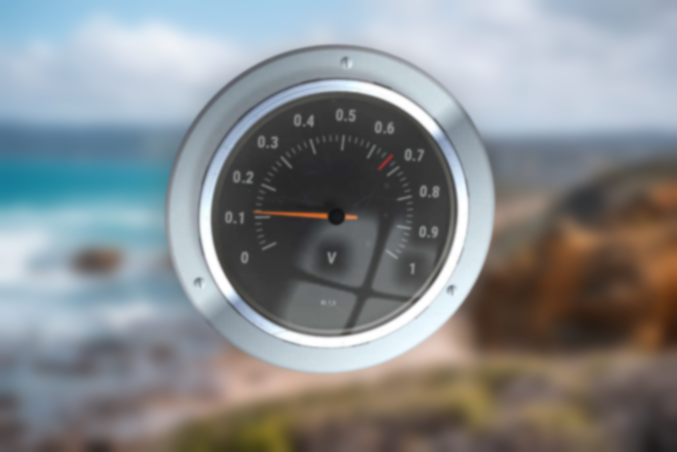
0.12 V
